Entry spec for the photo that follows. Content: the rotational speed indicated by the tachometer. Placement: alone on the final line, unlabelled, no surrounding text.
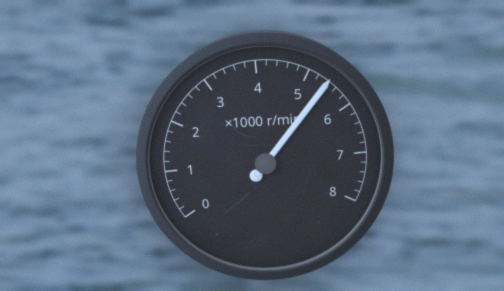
5400 rpm
